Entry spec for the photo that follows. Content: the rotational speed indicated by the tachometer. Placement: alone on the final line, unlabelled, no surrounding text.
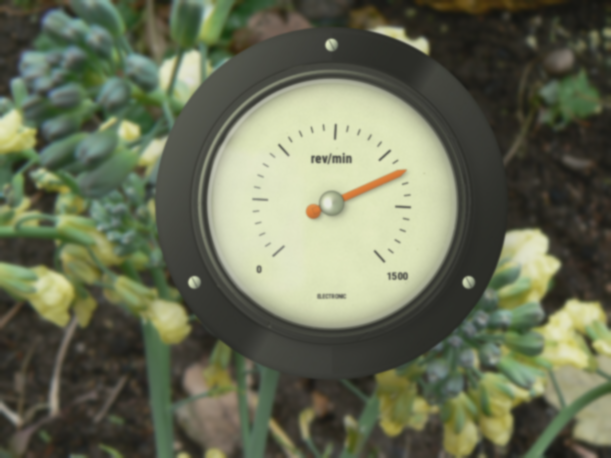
1100 rpm
